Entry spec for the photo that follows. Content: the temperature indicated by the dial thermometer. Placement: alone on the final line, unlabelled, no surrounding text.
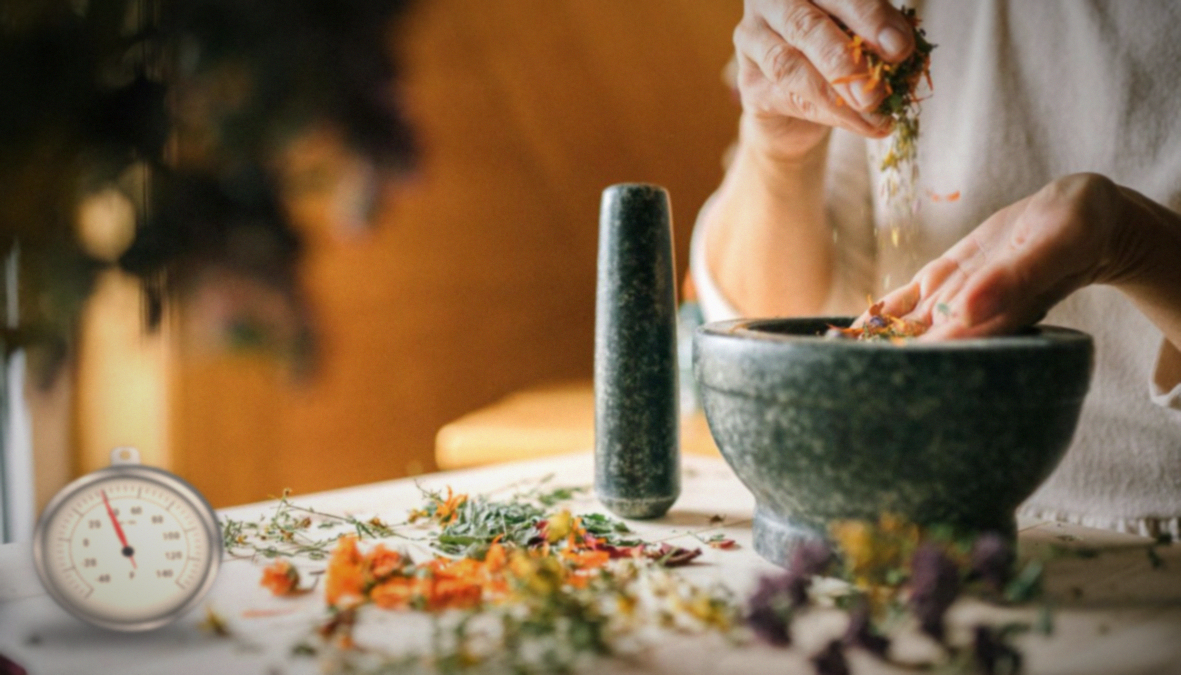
40 °F
